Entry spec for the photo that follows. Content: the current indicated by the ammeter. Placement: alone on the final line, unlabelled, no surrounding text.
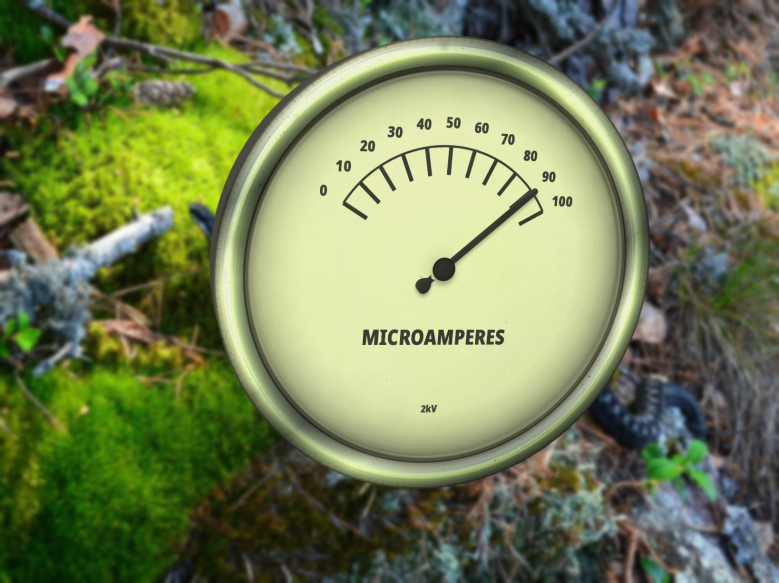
90 µA
